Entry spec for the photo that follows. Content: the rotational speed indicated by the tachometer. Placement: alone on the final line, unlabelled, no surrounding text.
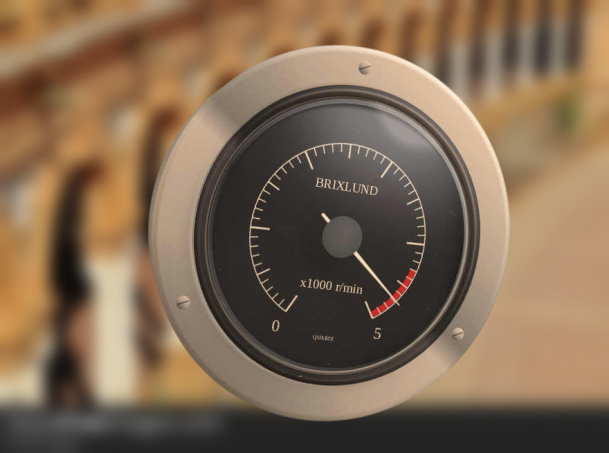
4700 rpm
